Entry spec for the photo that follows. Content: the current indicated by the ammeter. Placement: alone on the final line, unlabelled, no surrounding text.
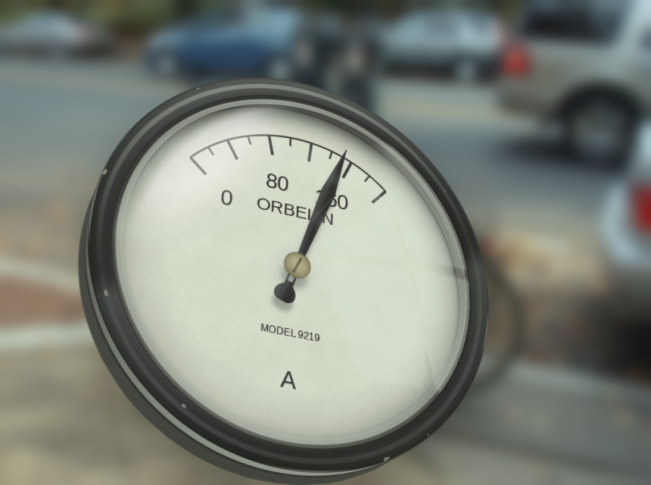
150 A
